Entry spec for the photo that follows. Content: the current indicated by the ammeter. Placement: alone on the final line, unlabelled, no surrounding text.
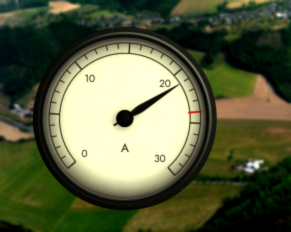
21 A
